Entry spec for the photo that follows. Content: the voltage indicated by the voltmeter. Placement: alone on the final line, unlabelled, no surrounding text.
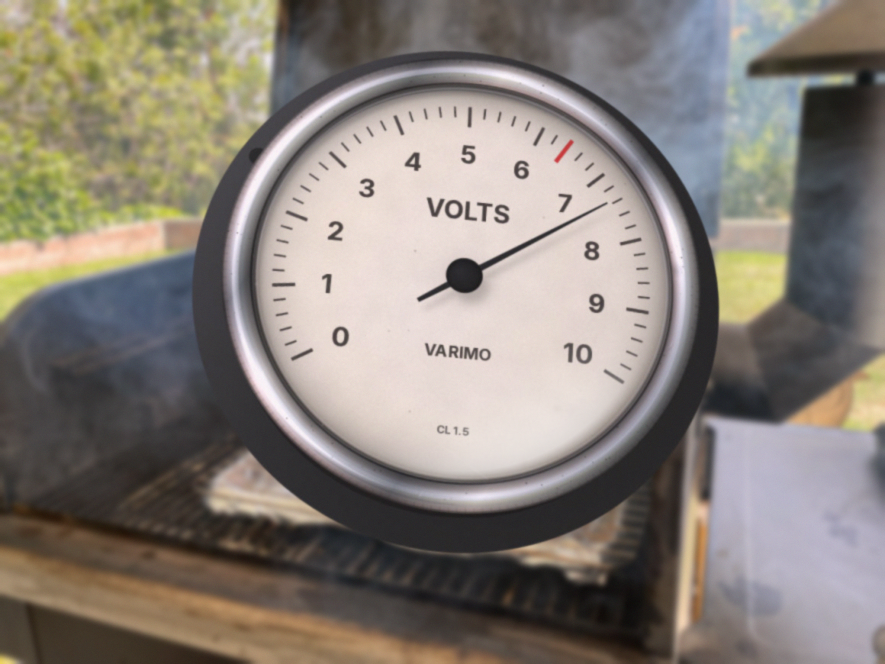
7.4 V
